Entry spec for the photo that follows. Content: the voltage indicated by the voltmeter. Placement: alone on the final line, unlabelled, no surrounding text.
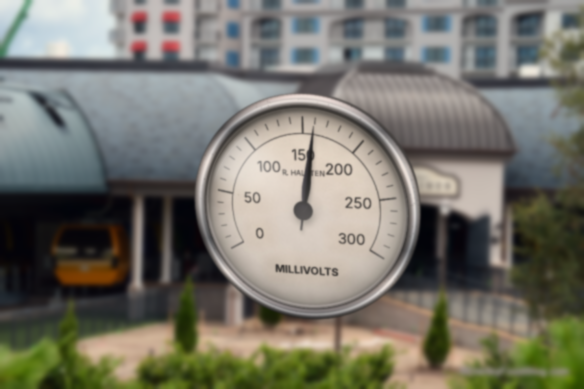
160 mV
